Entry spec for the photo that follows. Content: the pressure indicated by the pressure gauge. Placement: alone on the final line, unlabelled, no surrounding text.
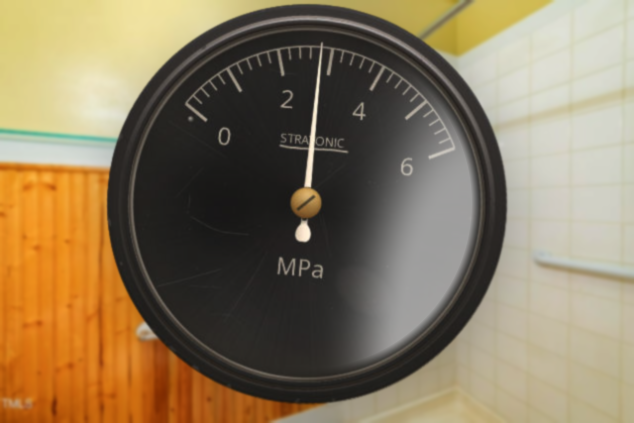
2.8 MPa
